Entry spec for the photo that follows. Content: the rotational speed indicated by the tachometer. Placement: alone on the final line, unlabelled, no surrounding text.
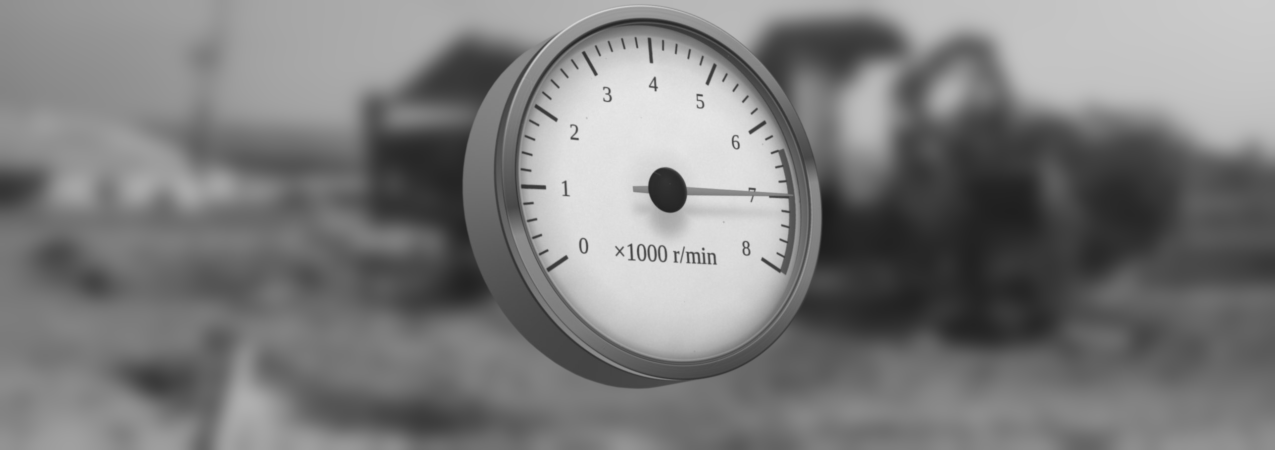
7000 rpm
